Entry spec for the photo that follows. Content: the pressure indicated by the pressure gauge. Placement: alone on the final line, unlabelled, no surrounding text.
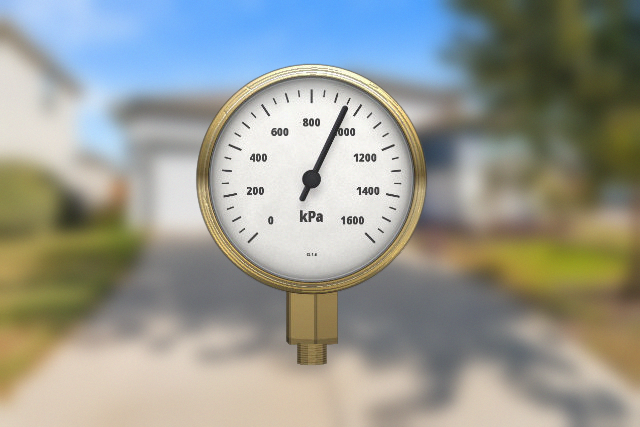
950 kPa
